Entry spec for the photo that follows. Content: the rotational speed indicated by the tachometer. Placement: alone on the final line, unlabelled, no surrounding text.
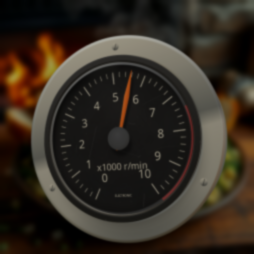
5600 rpm
